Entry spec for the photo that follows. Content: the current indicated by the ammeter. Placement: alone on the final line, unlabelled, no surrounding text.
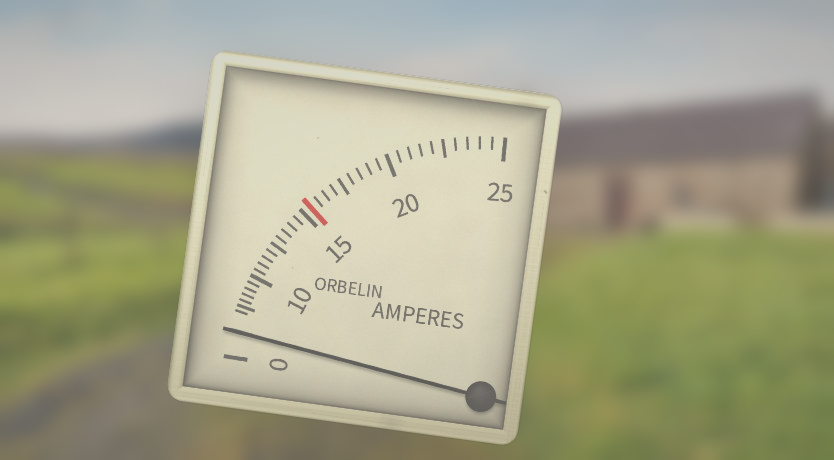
5 A
